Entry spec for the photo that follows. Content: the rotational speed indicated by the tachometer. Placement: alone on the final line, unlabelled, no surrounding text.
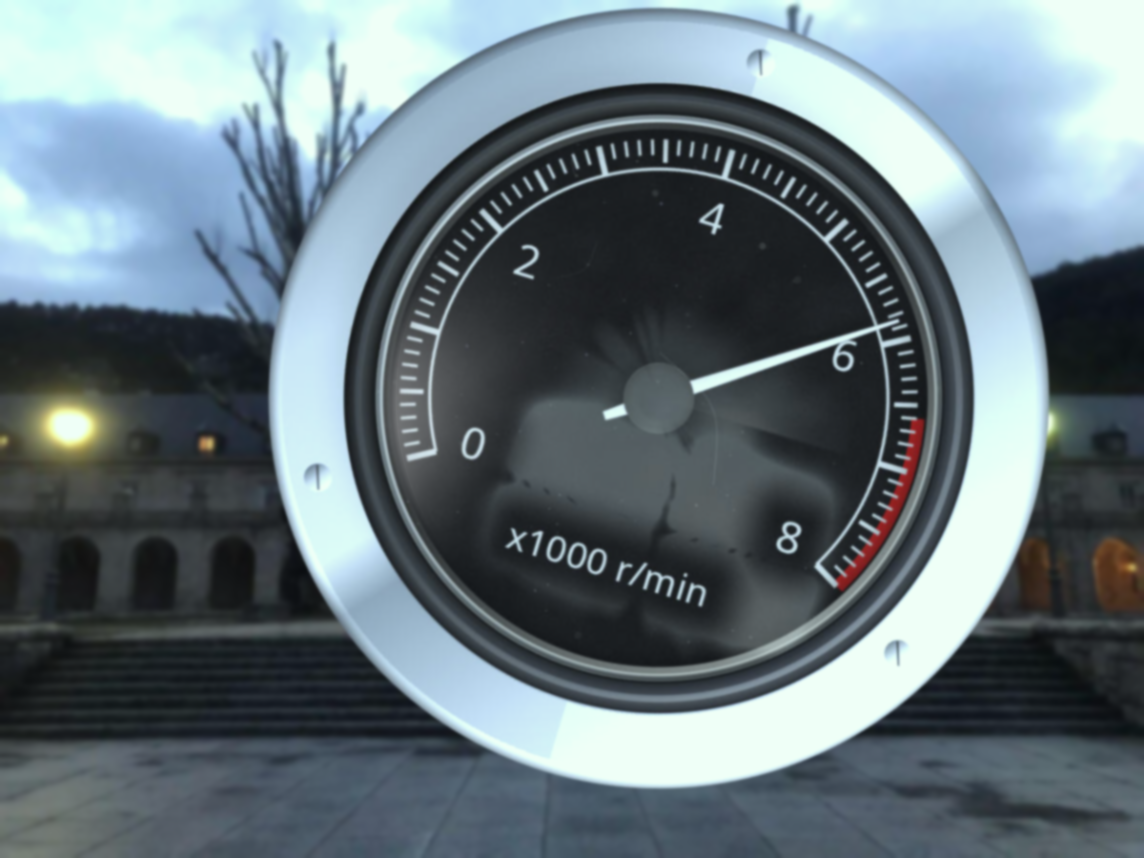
5850 rpm
